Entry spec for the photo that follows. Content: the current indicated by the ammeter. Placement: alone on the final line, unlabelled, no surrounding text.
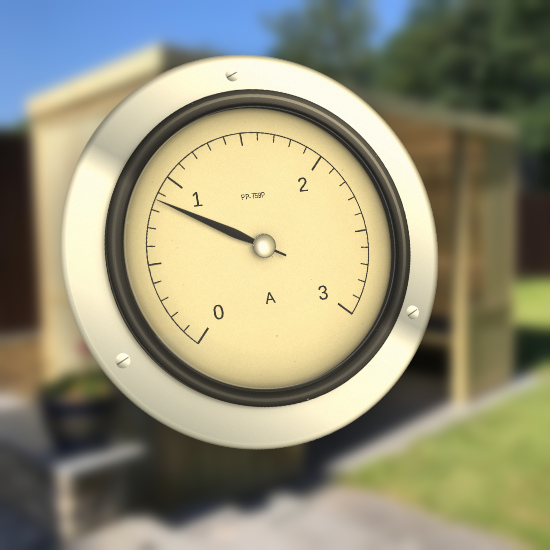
0.85 A
